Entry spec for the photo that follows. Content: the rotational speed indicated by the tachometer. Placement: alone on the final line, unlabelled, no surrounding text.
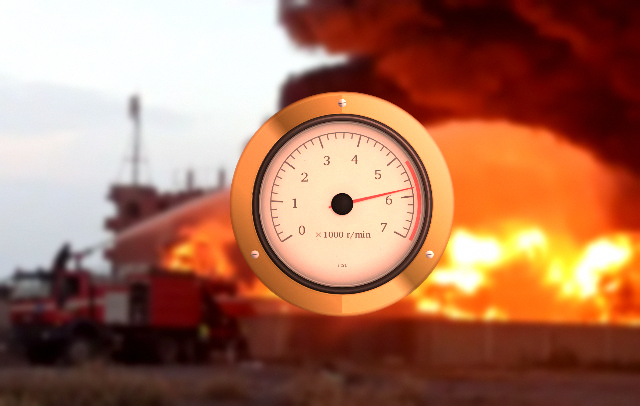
5800 rpm
